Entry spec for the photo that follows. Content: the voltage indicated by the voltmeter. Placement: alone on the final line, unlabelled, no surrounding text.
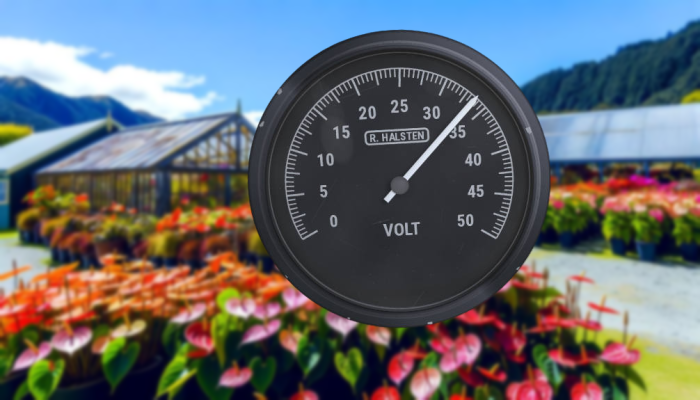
33.5 V
